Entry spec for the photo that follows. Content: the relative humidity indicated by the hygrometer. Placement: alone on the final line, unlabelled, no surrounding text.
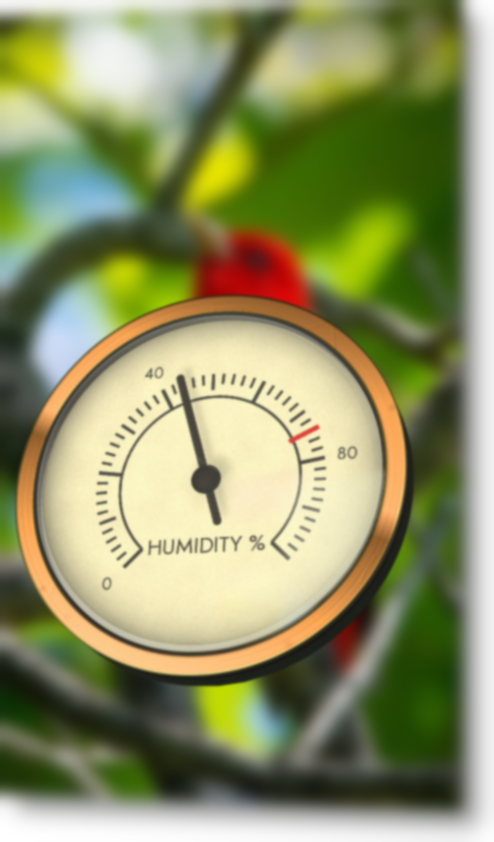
44 %
